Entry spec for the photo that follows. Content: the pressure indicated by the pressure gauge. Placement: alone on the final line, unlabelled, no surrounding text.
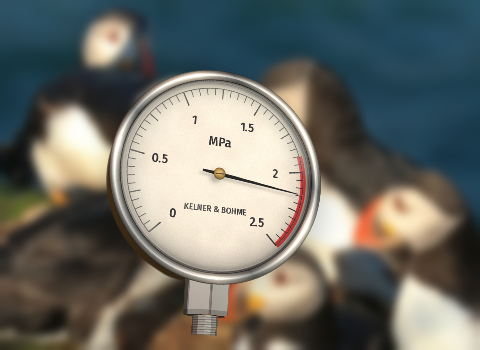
2.15 MPa
